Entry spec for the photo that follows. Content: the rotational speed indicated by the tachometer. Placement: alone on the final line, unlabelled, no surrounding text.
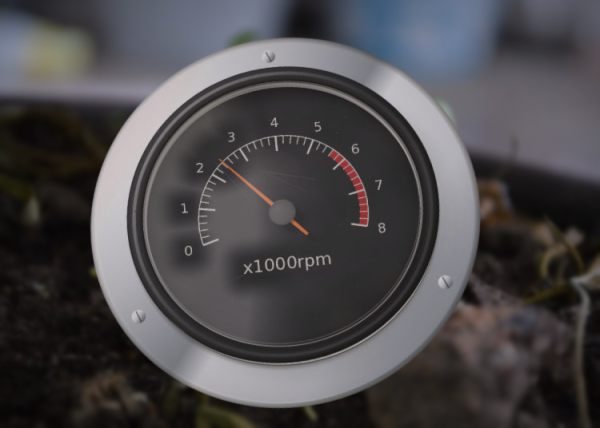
2400 rpm
